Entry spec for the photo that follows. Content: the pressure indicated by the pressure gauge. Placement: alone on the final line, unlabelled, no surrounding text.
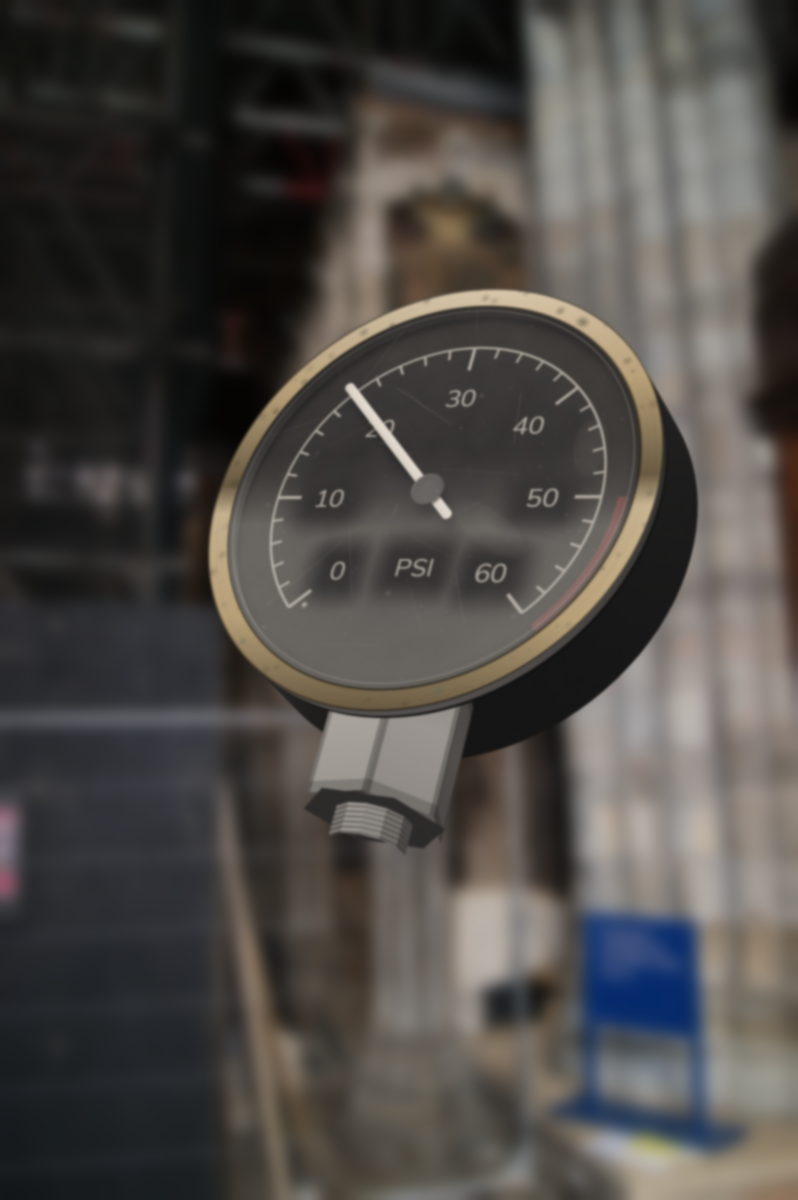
20 psi
